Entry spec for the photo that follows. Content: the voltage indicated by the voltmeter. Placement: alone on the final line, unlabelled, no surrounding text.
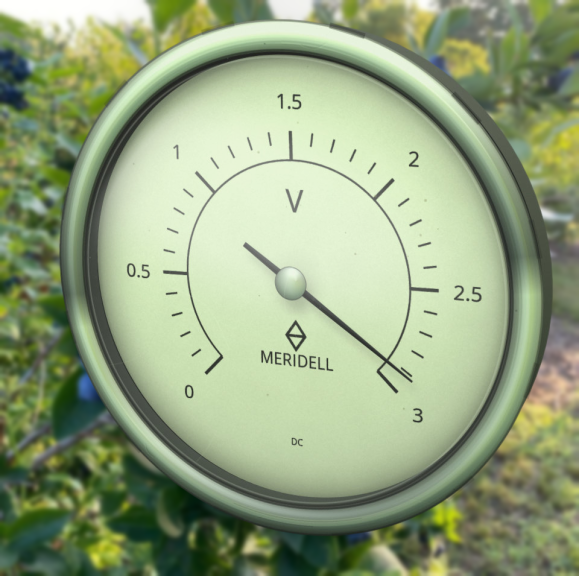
2.9 V
